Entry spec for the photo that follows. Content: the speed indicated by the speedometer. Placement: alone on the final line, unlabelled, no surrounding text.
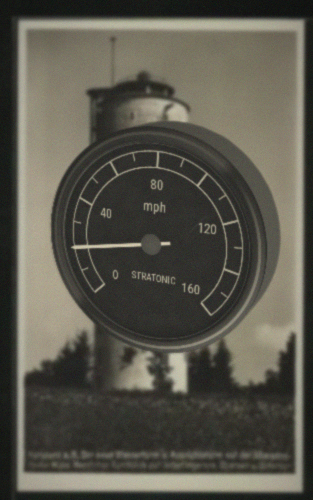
20 mph
